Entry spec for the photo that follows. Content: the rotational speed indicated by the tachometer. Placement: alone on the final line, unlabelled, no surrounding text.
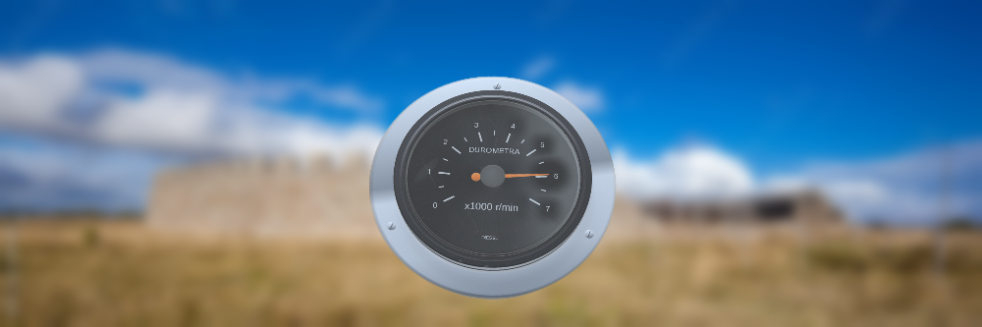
6000 rpm
